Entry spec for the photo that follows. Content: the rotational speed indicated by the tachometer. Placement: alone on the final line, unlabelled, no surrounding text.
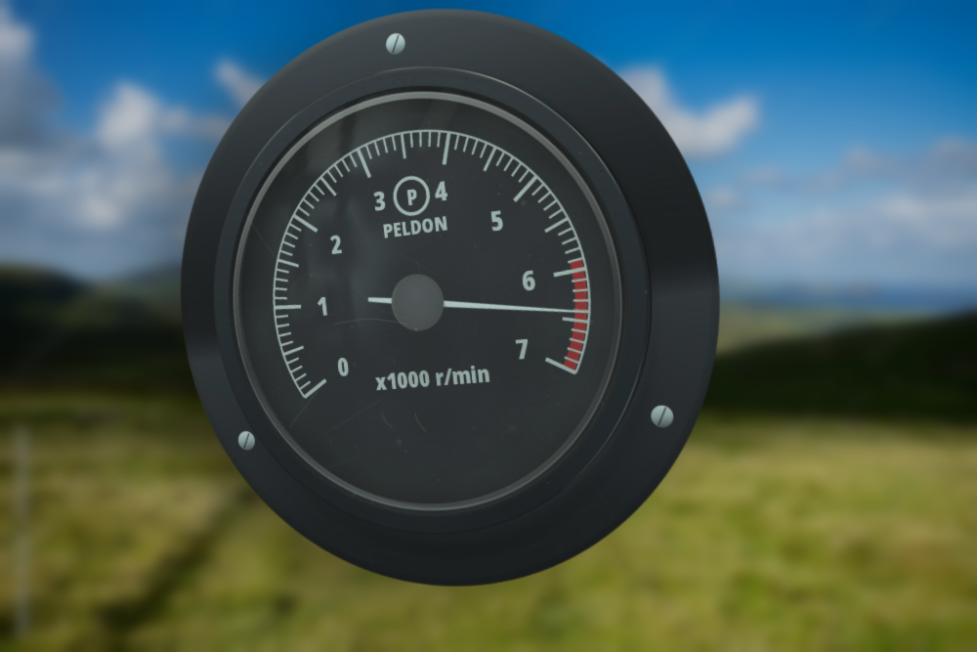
6400 rpm
